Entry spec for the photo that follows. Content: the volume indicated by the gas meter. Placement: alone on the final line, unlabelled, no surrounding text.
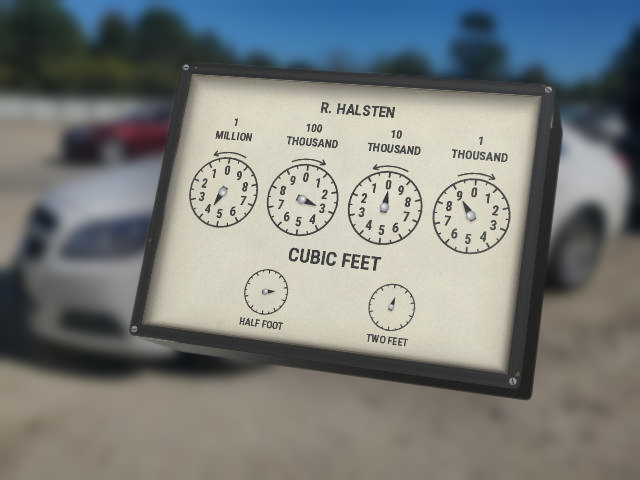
429900 ft³
